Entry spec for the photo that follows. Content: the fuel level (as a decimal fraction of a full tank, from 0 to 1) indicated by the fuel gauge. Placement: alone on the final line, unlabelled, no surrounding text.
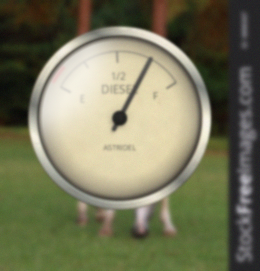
0.75
